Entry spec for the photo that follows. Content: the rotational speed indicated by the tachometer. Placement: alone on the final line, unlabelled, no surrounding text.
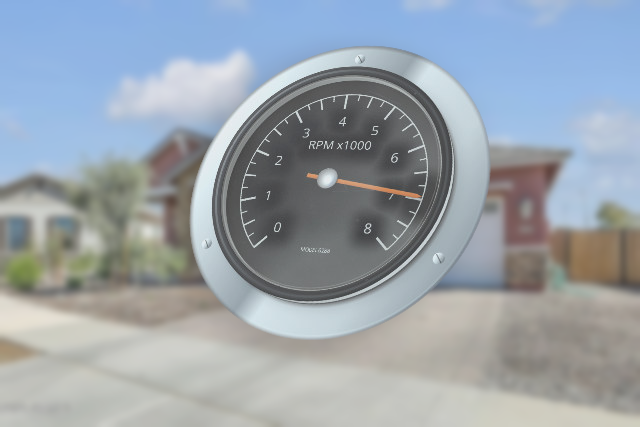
7000 rpm
